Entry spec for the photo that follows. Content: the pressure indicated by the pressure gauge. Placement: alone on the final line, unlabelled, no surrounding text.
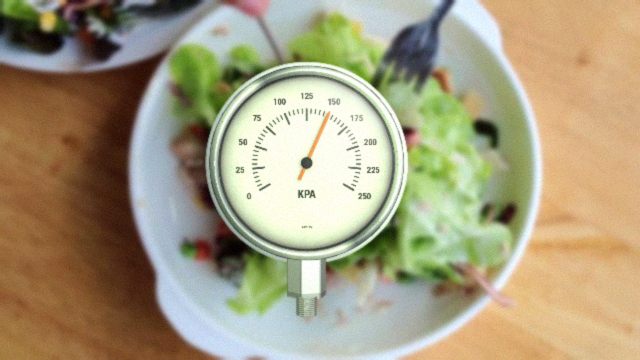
150 kPa
